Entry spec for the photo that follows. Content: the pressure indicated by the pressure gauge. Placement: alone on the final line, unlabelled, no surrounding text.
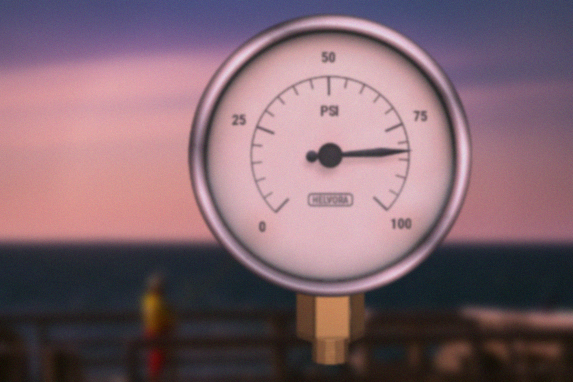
82.5 psi
